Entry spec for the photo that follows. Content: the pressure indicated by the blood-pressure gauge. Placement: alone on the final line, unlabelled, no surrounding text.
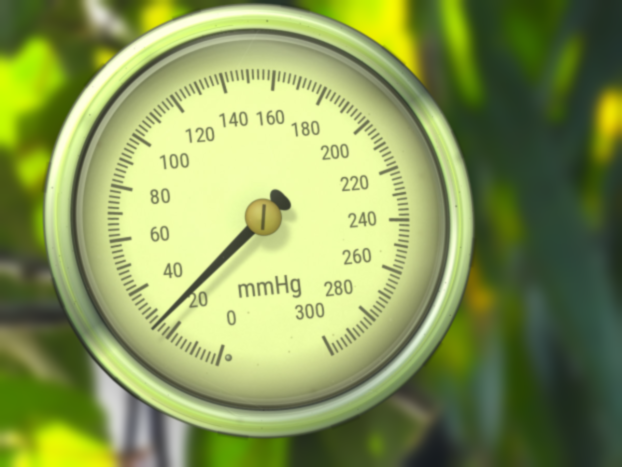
26 mmHg
